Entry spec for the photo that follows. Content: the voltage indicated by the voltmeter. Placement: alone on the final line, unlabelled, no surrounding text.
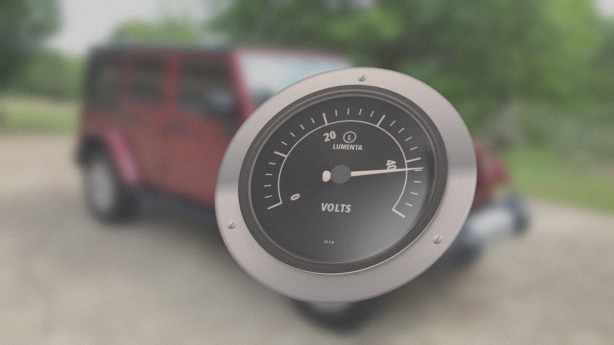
42 V
